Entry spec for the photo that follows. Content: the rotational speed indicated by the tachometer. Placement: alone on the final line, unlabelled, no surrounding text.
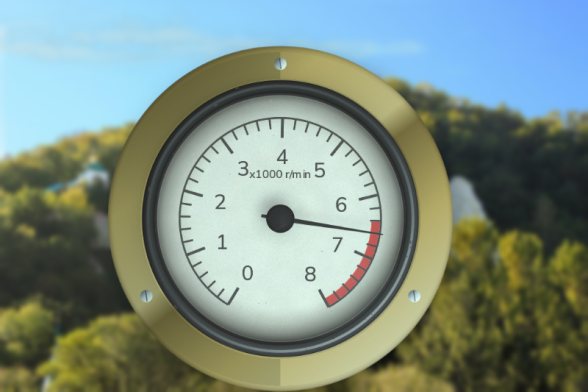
6600 rpm
